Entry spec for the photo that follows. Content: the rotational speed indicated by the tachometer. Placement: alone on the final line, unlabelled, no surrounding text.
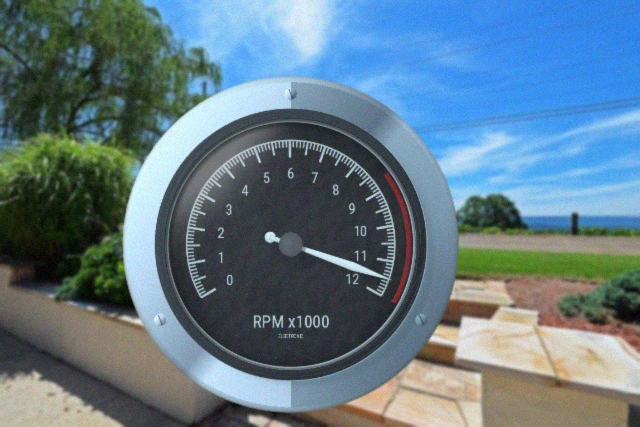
11500 rpm
